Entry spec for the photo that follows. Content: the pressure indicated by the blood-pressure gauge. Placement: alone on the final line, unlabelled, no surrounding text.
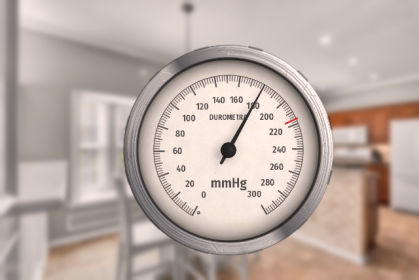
180 mmHg
